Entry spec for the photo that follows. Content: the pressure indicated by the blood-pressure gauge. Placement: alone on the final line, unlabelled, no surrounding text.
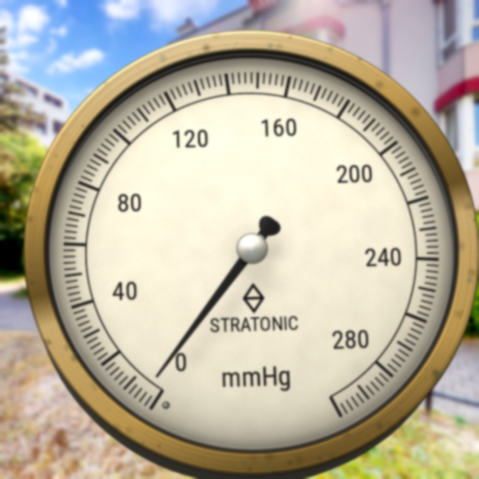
4 mmHg
